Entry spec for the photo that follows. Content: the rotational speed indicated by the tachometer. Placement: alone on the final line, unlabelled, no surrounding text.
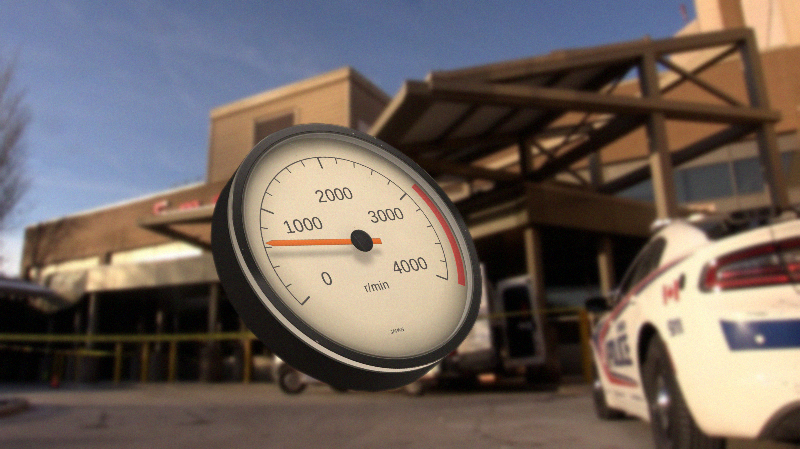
600 rpm
